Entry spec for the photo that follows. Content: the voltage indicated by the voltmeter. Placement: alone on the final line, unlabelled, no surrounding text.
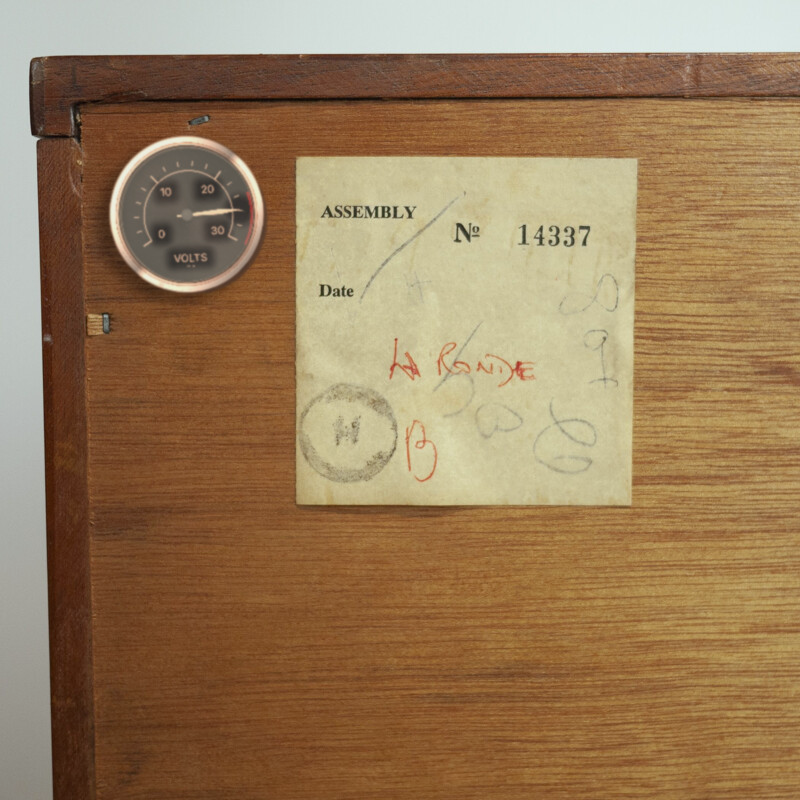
26 V
